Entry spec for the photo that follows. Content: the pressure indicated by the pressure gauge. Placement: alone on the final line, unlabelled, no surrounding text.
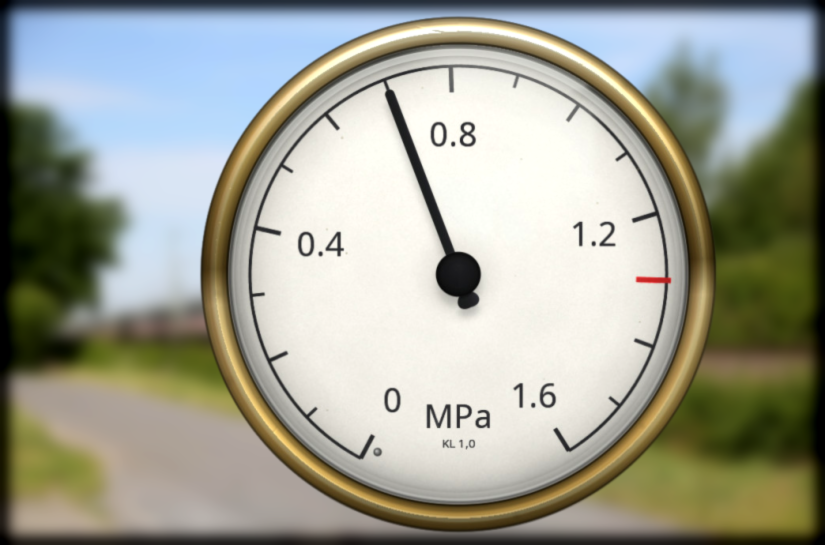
0.7 MPa
